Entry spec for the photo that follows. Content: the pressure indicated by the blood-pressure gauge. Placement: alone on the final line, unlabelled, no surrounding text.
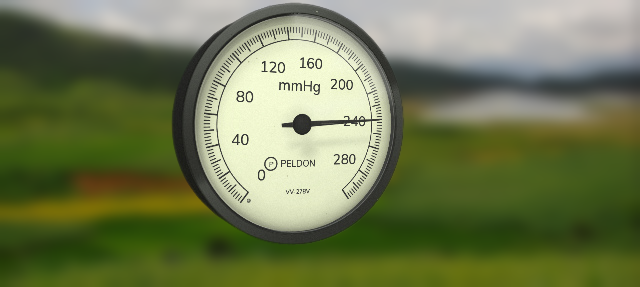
240 mmHg
